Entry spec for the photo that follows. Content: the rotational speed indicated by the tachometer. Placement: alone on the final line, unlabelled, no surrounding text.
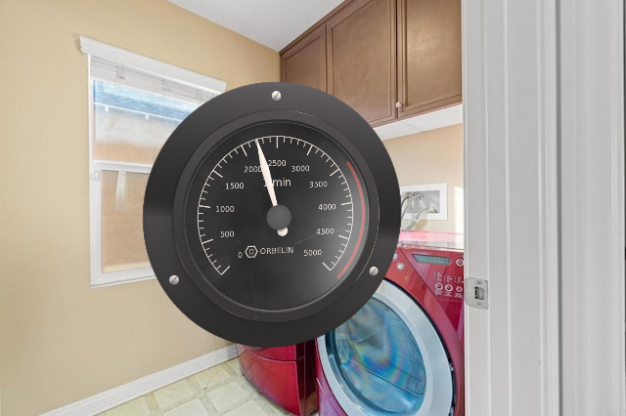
2200 rpm
